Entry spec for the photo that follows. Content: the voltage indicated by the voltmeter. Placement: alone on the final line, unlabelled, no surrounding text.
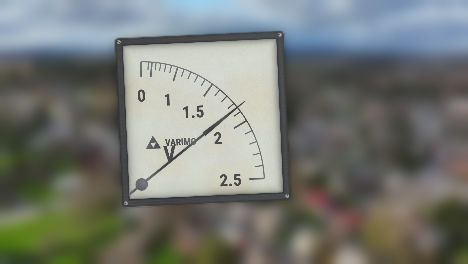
1.85 V
